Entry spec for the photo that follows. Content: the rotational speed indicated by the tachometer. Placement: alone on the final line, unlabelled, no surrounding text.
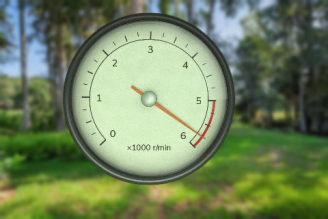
5750 rpm
